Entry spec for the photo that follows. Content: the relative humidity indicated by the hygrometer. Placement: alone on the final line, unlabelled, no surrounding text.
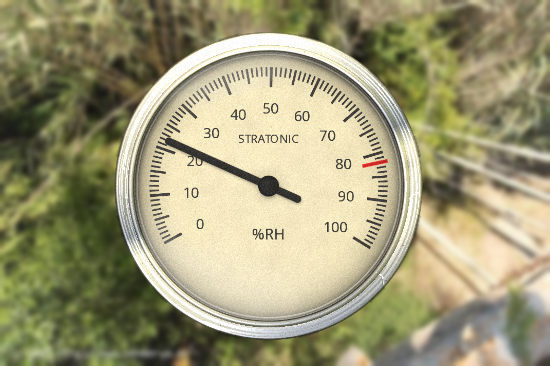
22 %
